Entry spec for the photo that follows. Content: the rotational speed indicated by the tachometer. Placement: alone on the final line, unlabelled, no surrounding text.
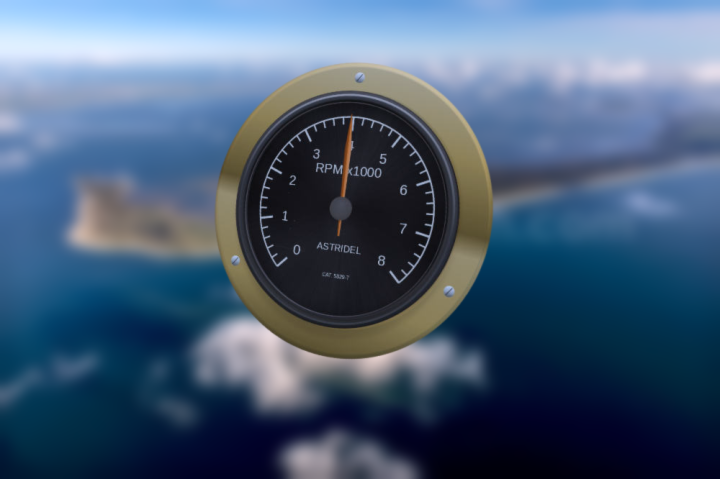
4000 rpm
